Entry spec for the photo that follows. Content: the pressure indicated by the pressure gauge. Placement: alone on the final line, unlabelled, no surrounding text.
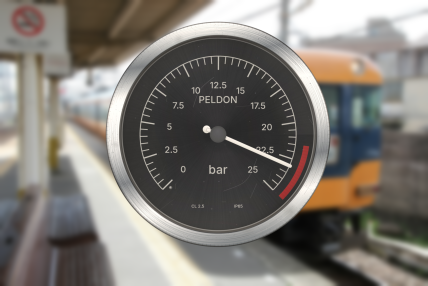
23 bar
